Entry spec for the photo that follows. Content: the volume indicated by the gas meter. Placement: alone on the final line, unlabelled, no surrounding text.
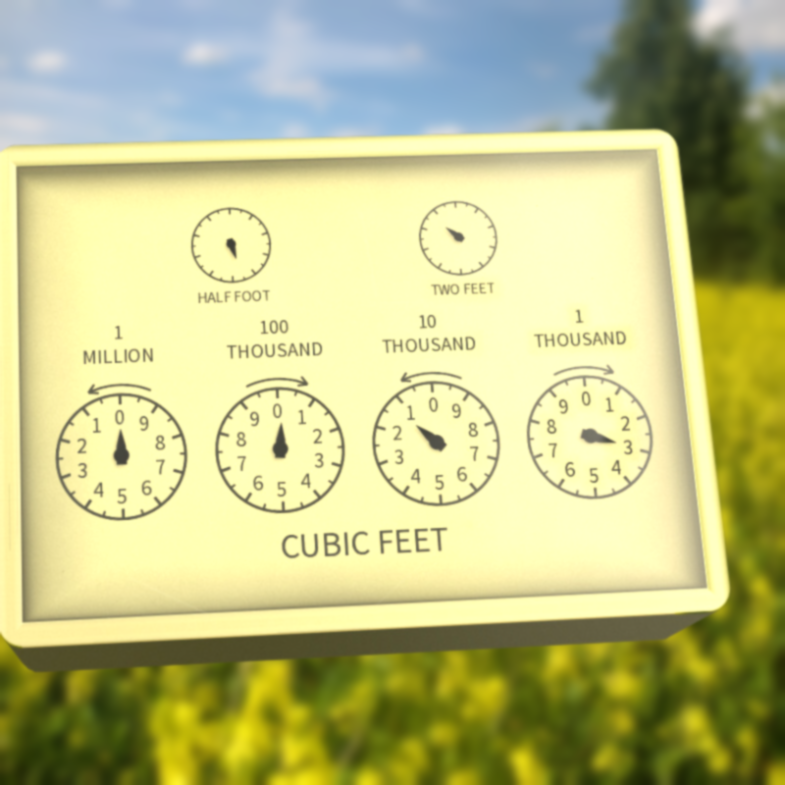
1300 ft³
